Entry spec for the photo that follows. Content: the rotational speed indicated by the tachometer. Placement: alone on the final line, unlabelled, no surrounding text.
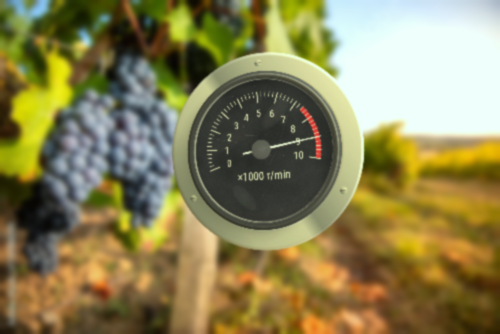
9000 rpm
